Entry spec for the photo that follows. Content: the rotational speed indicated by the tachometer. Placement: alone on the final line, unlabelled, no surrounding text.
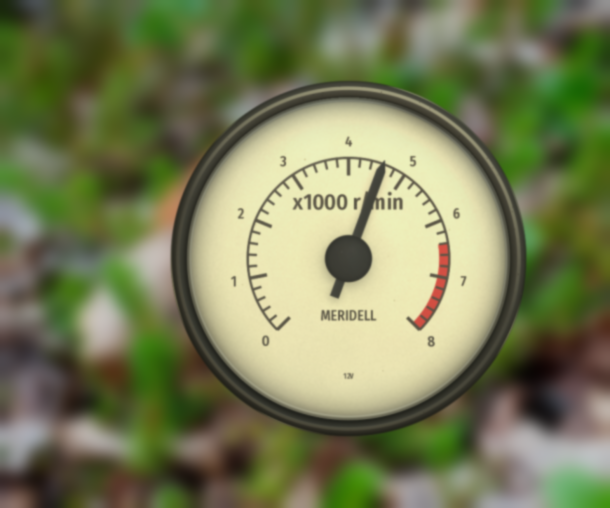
4600 rpm
